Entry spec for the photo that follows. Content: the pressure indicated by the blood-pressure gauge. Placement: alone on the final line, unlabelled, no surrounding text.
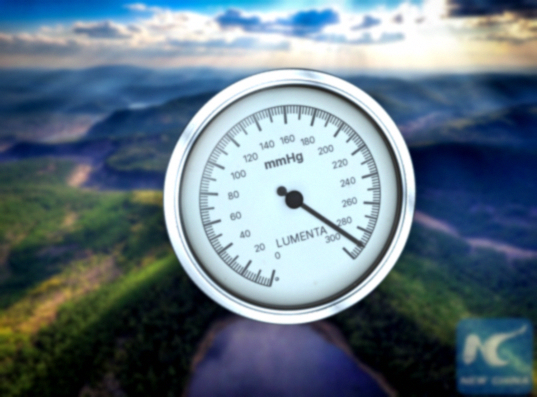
290 mmHg
